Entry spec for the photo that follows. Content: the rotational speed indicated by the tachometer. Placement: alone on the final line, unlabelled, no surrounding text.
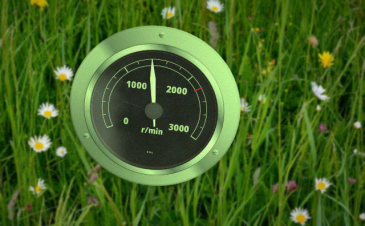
1400 rpm
